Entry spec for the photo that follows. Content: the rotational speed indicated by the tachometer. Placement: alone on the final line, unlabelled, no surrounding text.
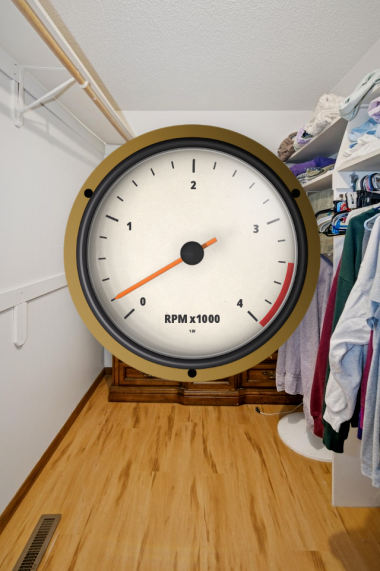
200 rpm
